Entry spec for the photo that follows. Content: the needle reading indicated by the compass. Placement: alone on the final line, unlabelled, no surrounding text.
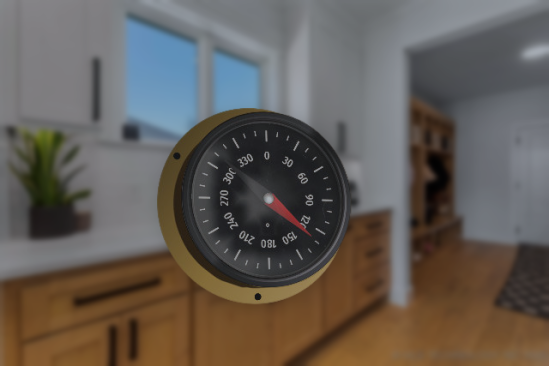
130 °
